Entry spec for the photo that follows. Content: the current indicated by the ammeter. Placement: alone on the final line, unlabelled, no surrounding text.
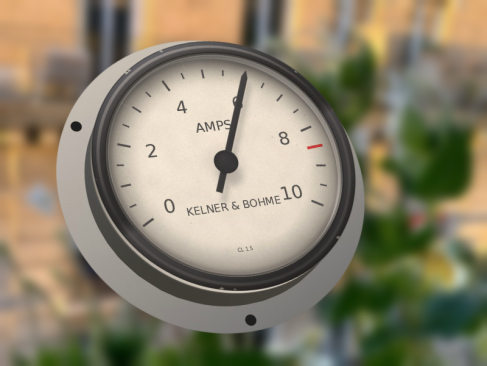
6 A
